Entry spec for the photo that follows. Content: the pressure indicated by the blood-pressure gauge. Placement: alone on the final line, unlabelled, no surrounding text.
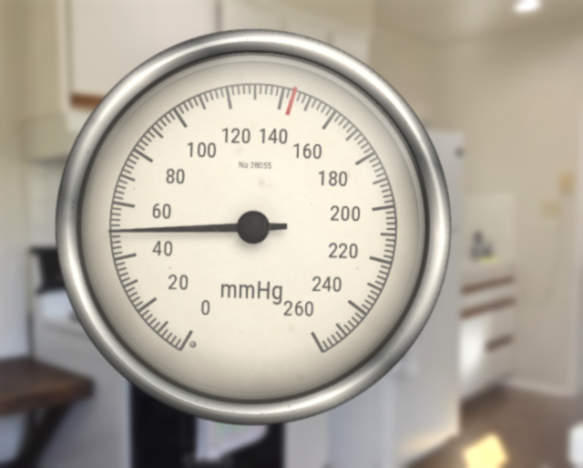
50 mmHg
